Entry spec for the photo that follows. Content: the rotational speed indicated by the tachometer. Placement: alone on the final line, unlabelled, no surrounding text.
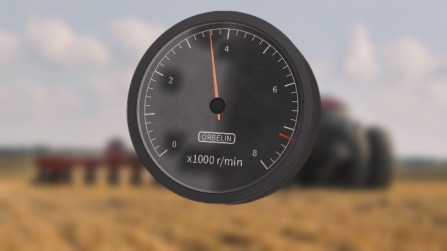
3600 rpm
